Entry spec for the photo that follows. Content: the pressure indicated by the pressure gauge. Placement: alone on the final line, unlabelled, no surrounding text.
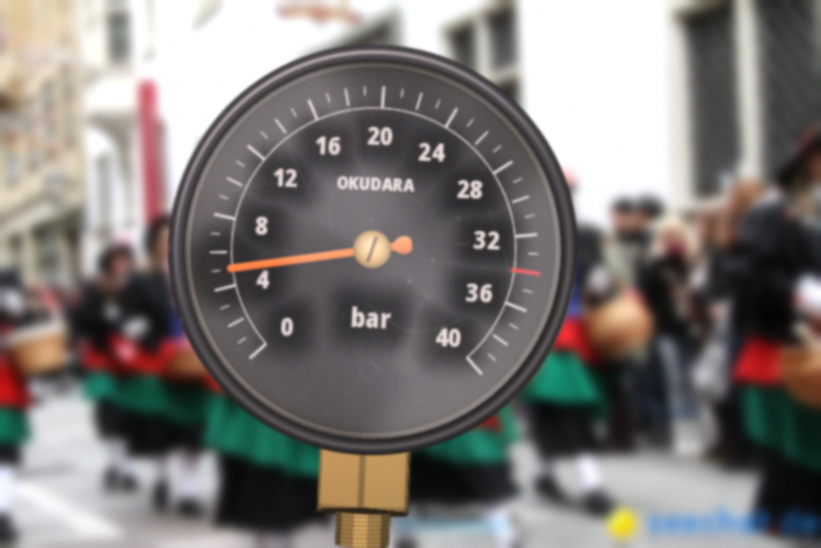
5 bar
